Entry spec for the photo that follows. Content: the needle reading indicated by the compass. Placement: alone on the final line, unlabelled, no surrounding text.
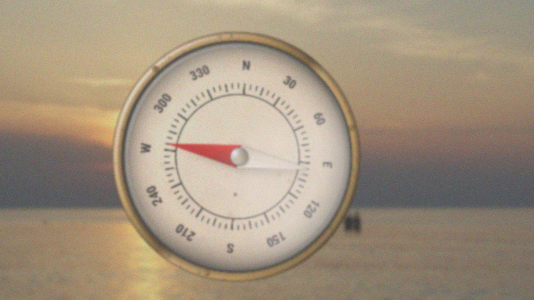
275 °
